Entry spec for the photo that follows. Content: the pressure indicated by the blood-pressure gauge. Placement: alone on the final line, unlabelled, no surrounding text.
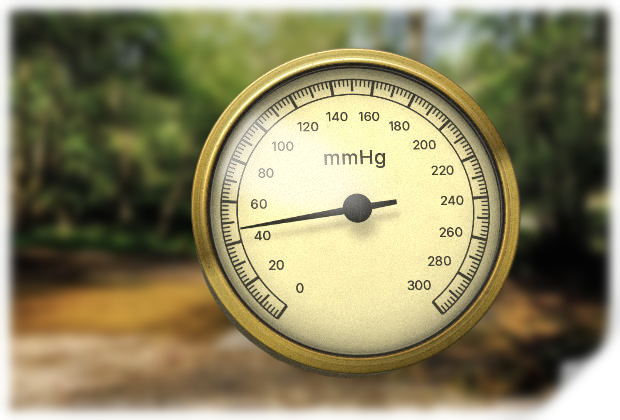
46 mmHg
